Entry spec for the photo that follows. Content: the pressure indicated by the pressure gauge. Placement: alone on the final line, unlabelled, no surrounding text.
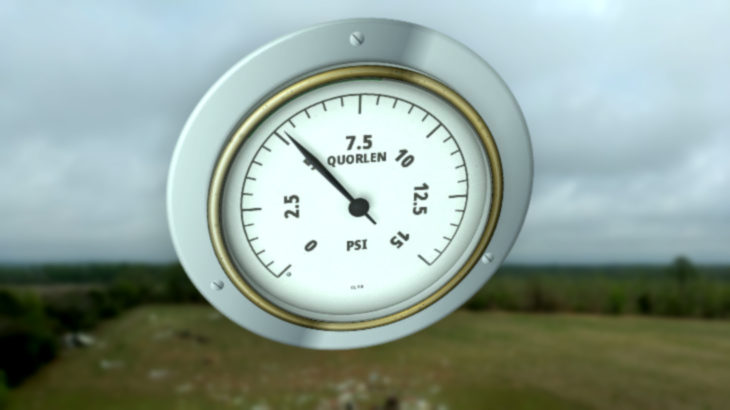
5.25 psi
